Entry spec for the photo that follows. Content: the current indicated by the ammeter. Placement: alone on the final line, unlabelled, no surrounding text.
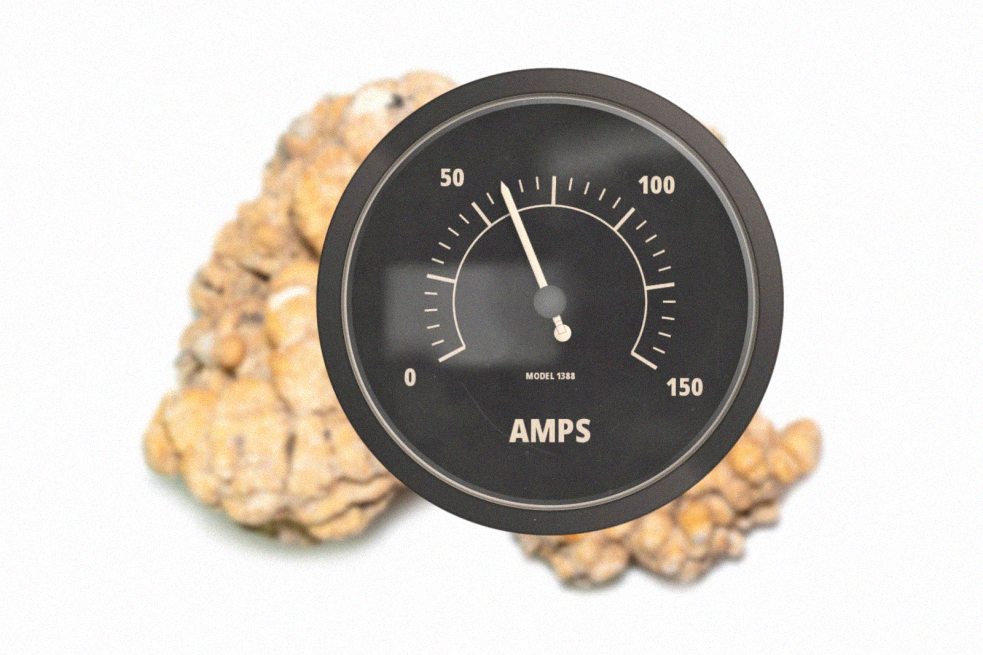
60 A
